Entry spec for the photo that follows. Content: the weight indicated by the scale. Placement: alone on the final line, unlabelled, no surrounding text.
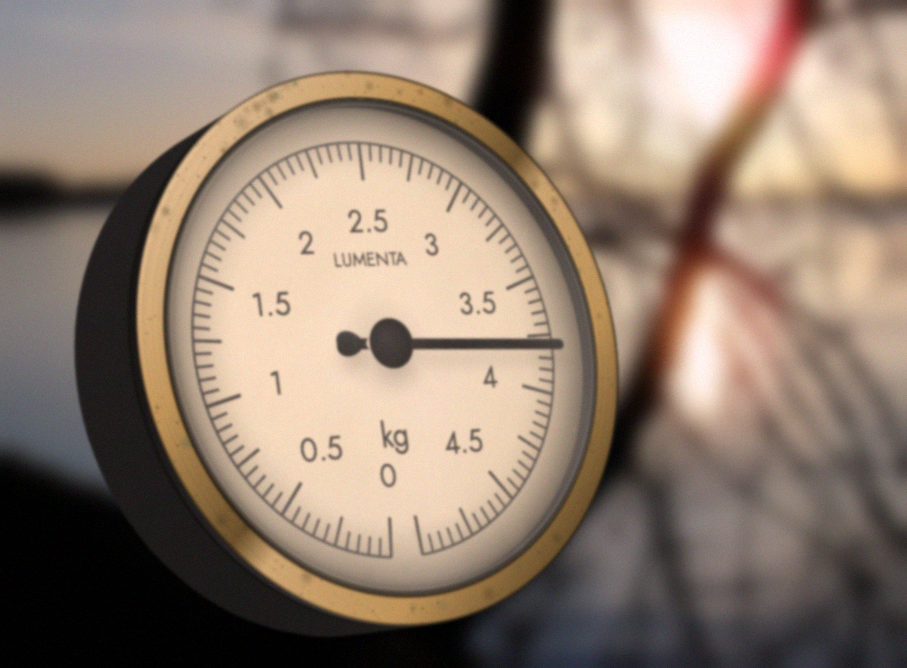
3.8 kg
